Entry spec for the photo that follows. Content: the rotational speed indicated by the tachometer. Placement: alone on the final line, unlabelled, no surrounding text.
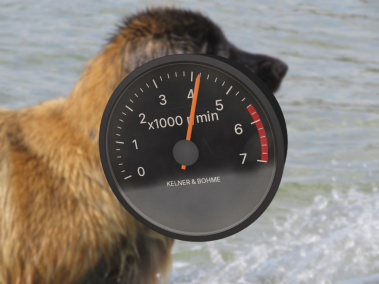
4200 rpm
